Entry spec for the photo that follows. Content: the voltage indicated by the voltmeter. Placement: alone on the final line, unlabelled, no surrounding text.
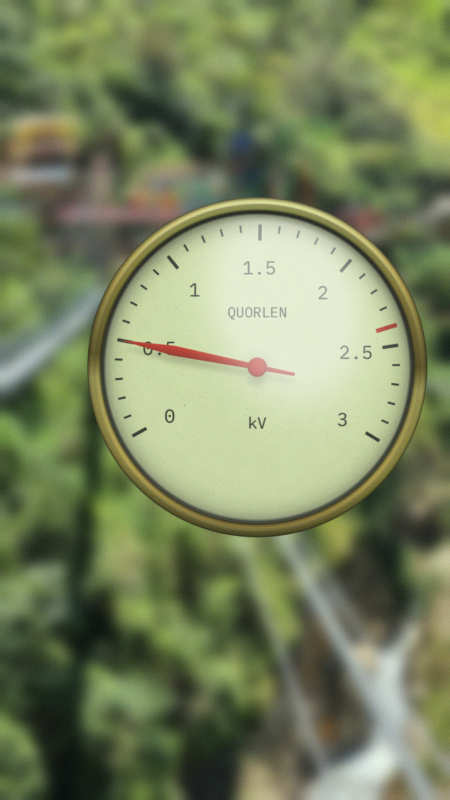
0.5 kV
